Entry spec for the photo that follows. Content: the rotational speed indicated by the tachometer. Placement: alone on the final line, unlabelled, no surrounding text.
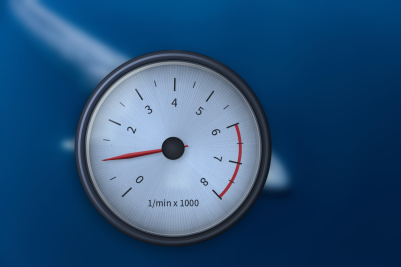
1000 rpm
